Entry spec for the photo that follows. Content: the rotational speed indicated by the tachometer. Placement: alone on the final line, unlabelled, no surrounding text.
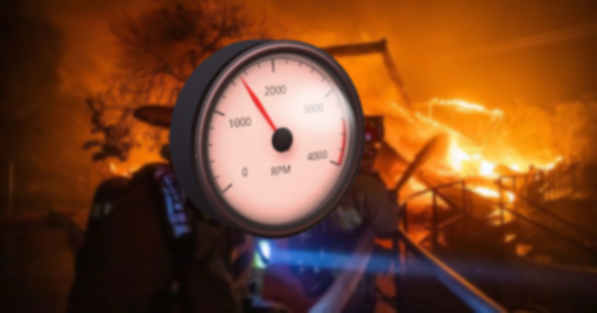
1500 rpm
